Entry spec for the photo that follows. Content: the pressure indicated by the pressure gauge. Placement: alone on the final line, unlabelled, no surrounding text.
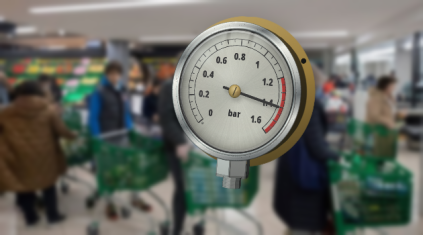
1.4 bar
